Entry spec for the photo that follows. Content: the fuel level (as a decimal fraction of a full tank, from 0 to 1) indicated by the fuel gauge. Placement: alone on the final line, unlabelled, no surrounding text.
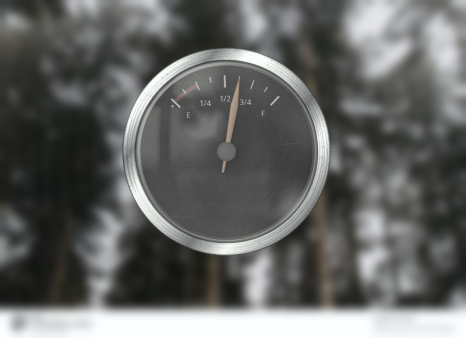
0.625
